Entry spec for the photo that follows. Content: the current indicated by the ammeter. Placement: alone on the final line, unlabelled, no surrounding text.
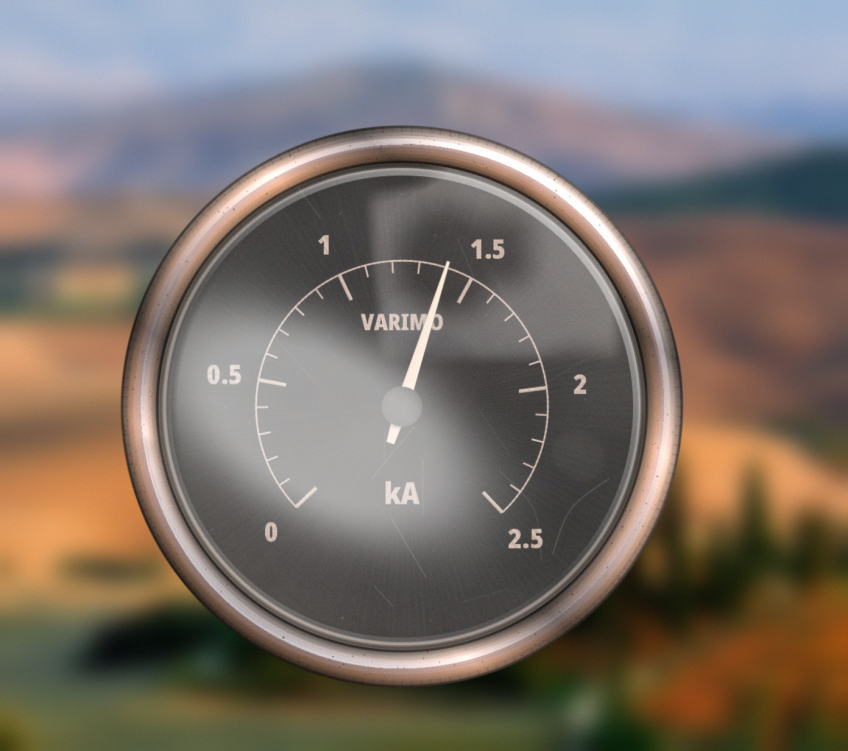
1.4 kA
